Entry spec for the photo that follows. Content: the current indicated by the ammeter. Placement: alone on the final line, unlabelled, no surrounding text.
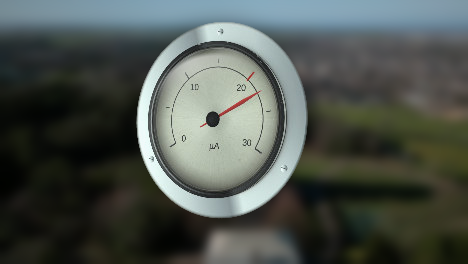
22.5 µA
